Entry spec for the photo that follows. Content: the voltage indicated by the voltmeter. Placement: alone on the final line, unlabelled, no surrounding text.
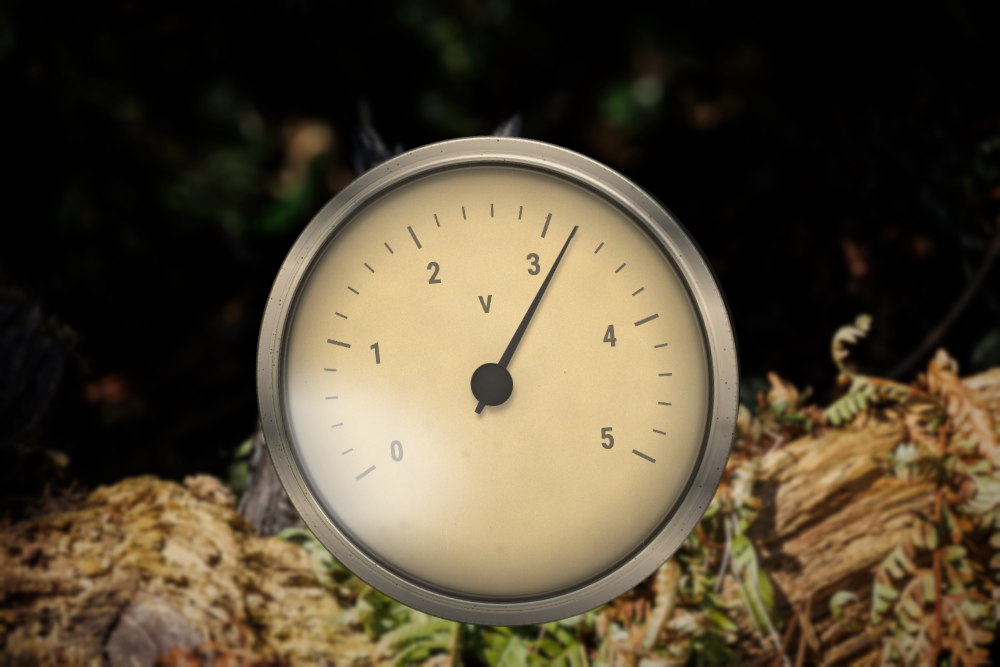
3.2 V
